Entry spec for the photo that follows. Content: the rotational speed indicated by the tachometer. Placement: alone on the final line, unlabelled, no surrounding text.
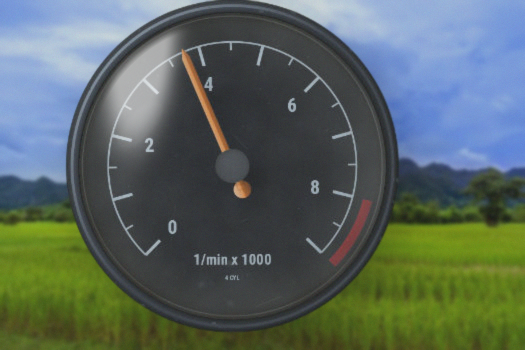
3750 rpm
